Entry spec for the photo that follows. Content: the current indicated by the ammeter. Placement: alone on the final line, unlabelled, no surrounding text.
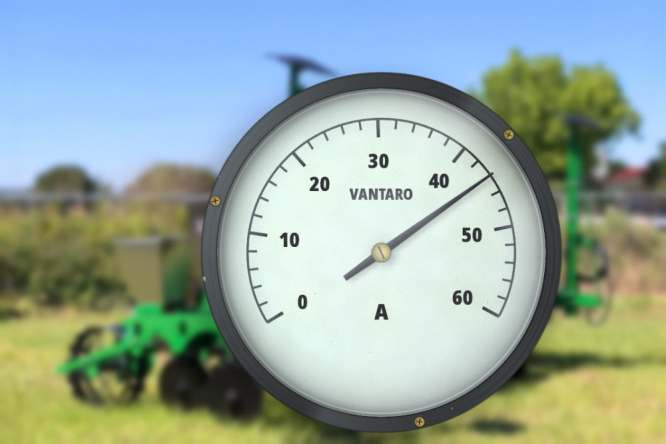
44 A
